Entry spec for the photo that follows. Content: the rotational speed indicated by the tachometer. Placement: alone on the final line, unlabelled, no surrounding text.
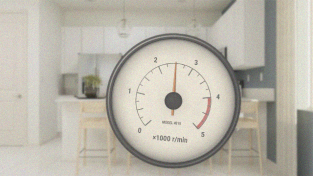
2500 rpm
